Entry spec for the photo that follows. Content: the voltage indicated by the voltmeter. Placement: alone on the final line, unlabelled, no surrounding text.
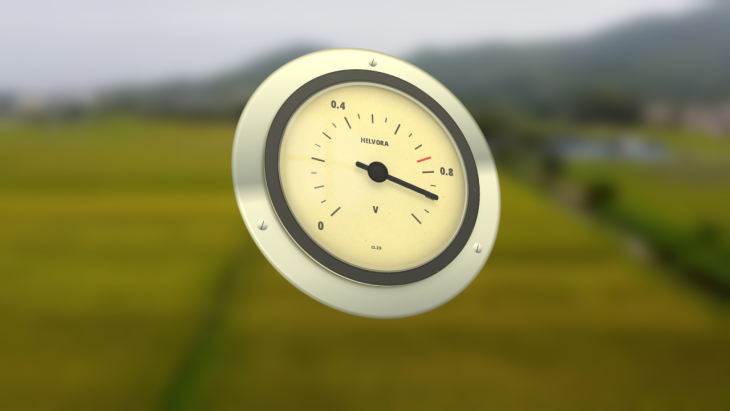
0.9 V
